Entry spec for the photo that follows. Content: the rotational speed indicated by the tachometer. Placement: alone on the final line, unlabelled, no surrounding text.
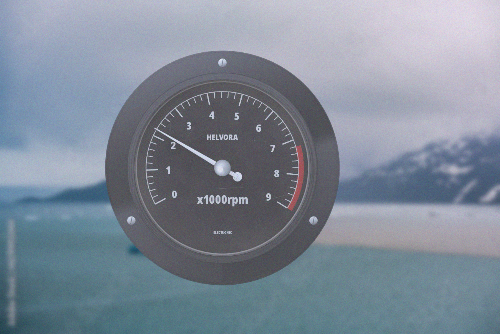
2200 rpm
